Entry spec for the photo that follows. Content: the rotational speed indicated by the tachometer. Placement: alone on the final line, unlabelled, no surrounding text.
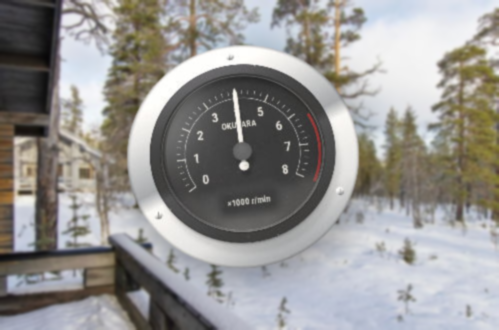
4000 rpm
